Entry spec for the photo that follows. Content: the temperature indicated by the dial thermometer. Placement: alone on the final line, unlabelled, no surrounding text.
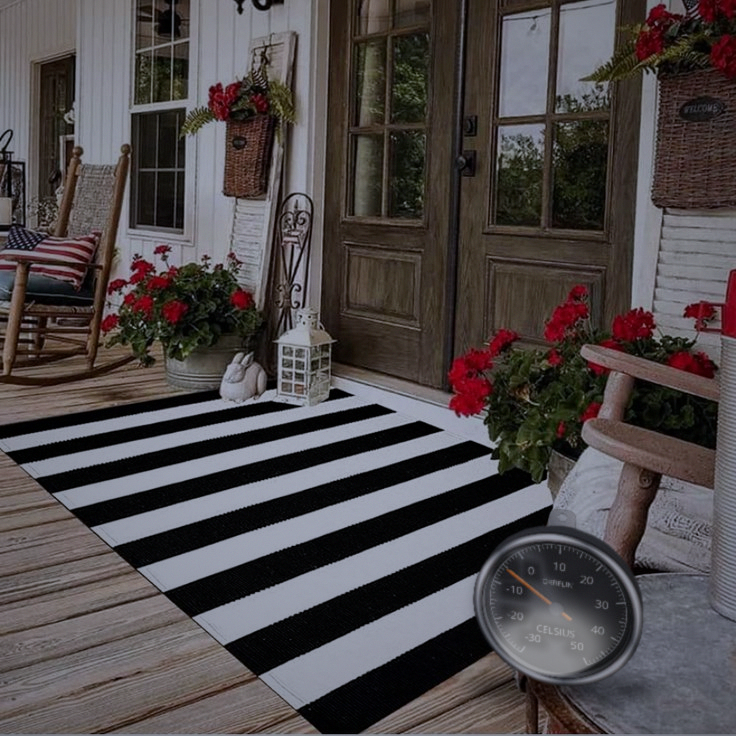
-5 °C
